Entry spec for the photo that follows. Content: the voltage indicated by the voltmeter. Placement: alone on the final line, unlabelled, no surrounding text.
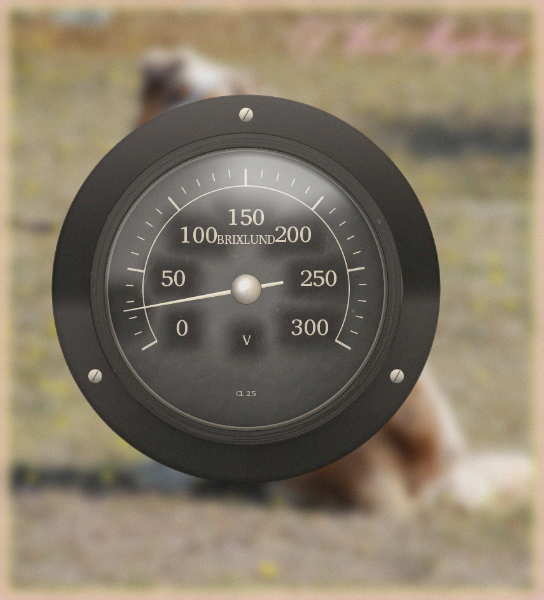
25 V
